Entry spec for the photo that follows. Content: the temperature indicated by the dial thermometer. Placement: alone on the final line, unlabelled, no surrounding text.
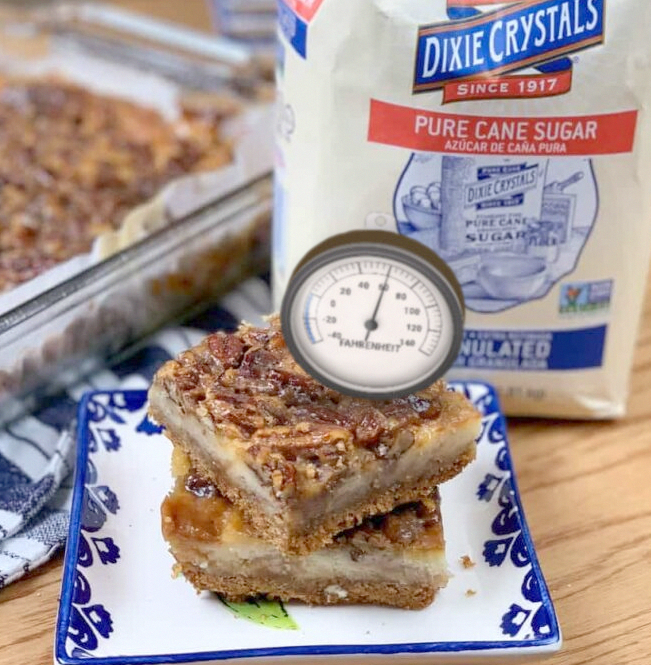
60 °F
